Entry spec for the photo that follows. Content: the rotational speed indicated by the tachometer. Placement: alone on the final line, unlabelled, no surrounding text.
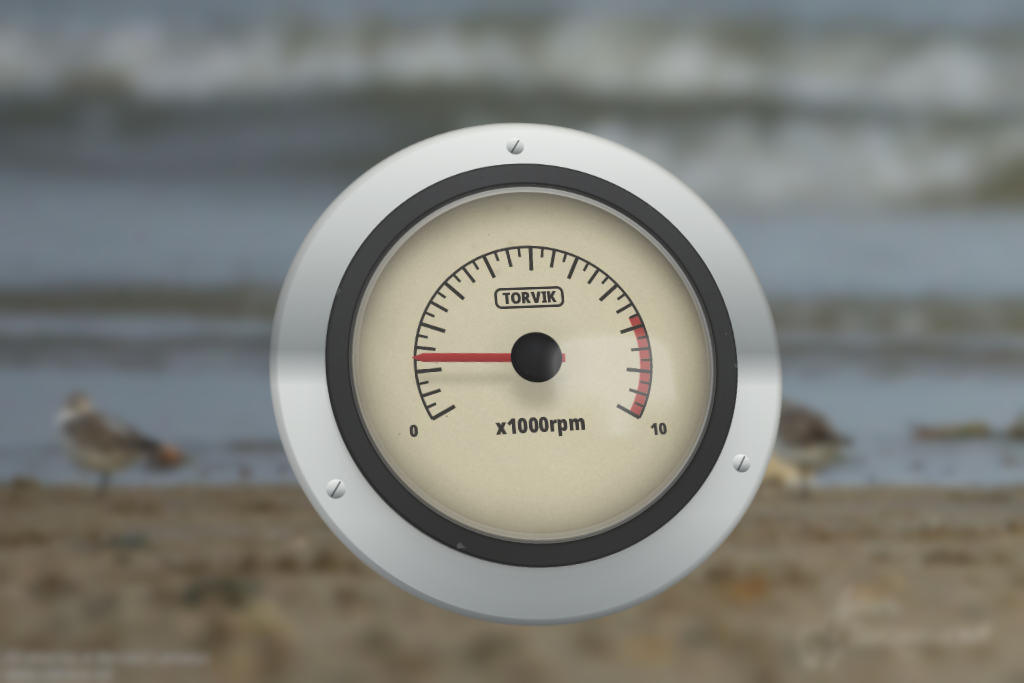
1250 rpm
